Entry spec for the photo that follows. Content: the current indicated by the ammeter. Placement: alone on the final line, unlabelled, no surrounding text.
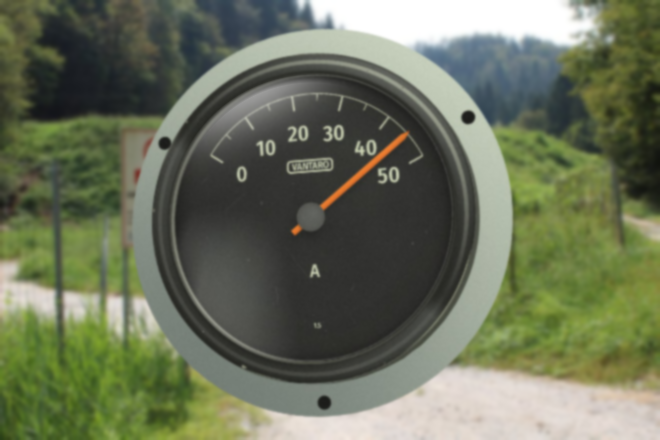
45 A
